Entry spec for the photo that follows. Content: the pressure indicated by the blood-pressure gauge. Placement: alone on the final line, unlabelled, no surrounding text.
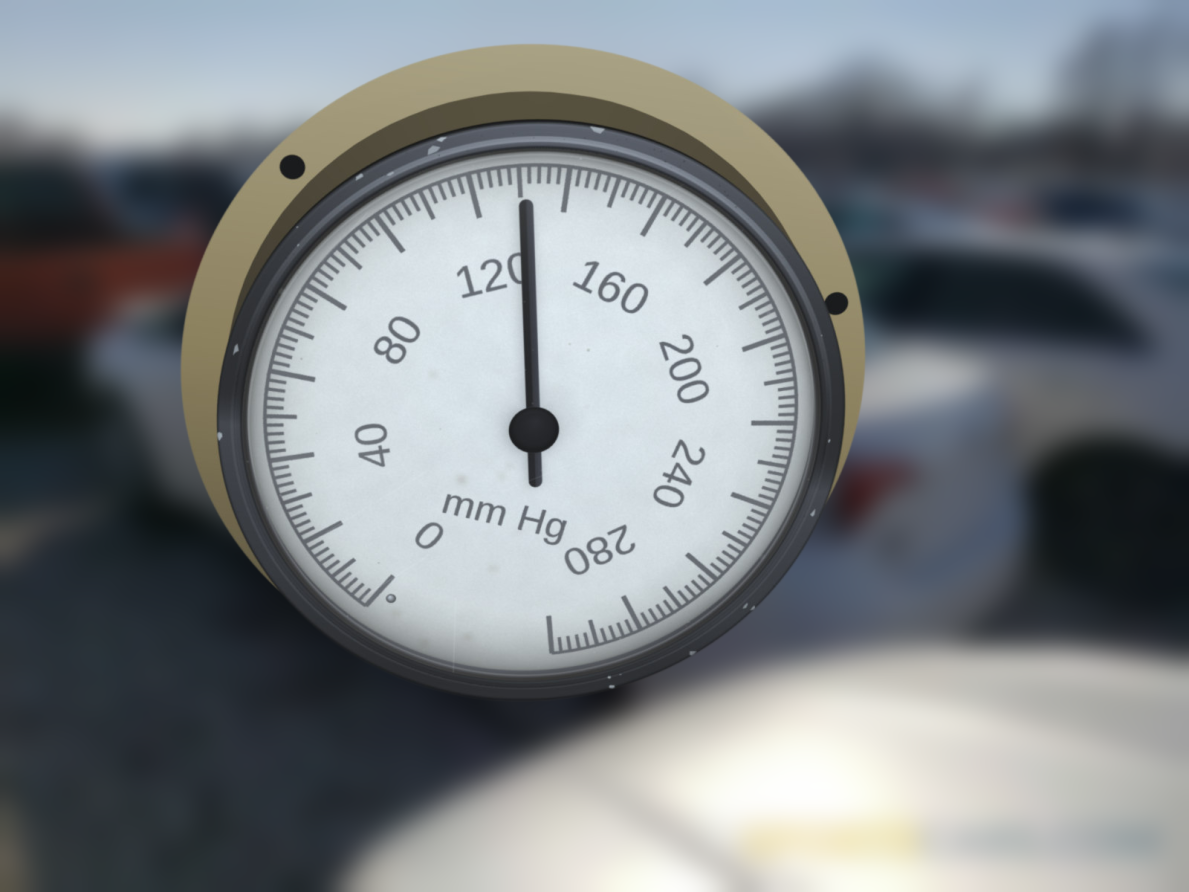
131 mmHg
